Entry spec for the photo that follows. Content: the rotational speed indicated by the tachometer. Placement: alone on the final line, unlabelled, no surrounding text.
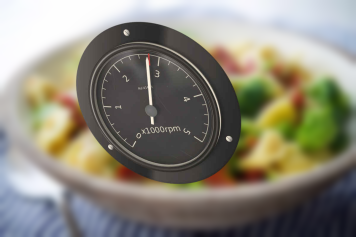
2800 rpm
